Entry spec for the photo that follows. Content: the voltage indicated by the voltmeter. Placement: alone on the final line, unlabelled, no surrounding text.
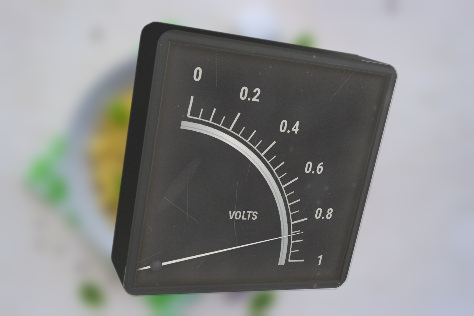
0.85 V
